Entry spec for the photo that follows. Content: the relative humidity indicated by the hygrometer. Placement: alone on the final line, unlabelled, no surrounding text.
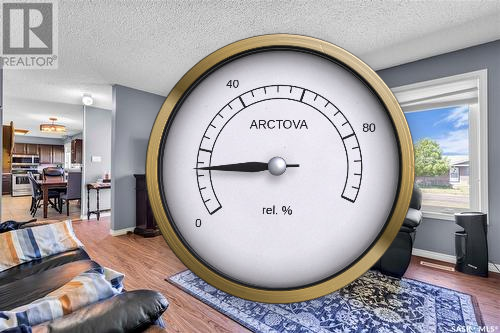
14 %
